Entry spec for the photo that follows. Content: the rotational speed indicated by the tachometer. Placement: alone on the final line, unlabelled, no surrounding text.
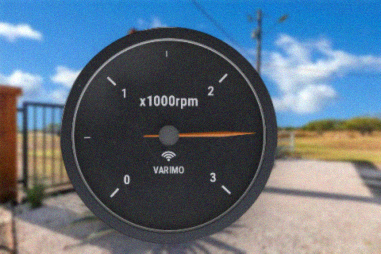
2500 rpm
